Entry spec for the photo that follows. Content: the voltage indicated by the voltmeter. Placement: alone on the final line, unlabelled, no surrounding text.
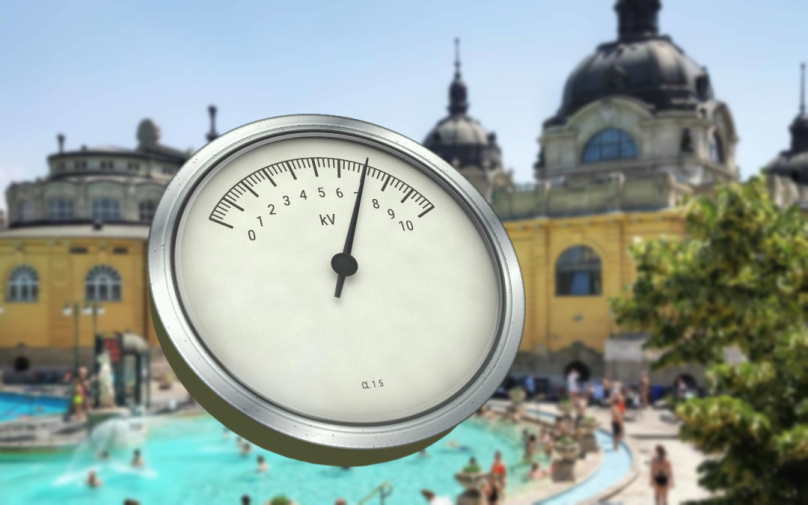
7 kV
